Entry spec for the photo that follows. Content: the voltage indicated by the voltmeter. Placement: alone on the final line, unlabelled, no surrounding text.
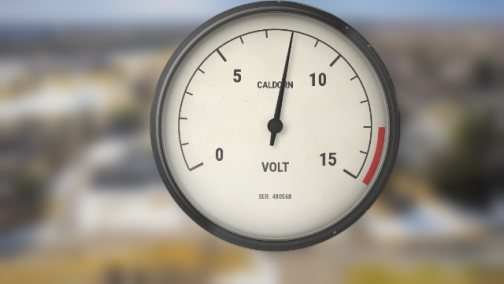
8 V
